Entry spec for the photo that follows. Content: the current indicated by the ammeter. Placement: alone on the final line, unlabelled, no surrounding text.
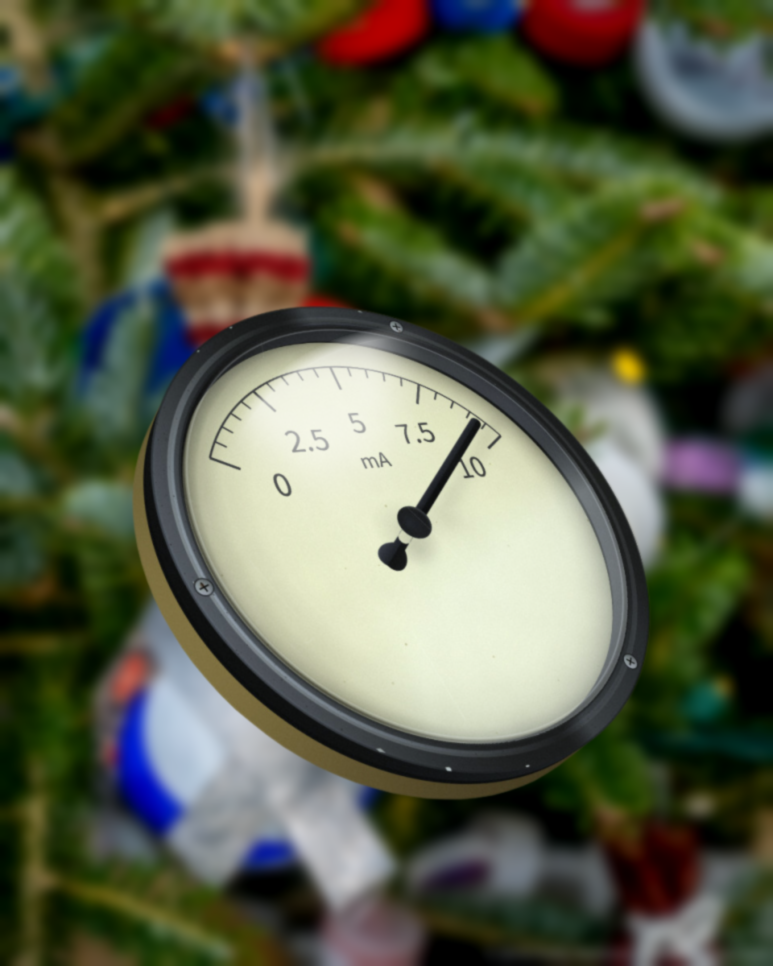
9.25 mA
